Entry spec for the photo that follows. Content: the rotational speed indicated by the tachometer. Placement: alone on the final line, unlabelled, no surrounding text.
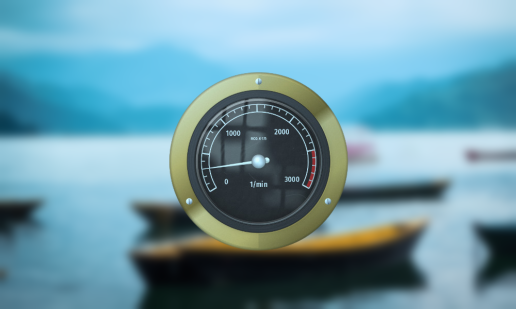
300 rpm
